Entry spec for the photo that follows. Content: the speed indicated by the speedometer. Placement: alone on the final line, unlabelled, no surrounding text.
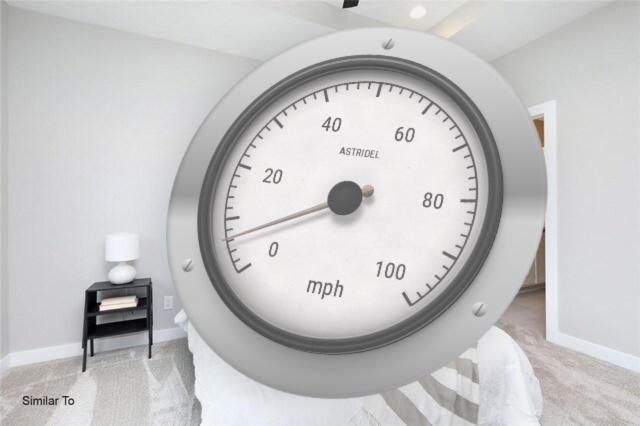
6 mph
